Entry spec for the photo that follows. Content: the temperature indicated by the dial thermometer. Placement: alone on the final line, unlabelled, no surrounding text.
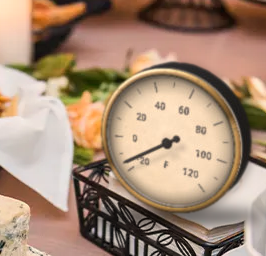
-15 °F
